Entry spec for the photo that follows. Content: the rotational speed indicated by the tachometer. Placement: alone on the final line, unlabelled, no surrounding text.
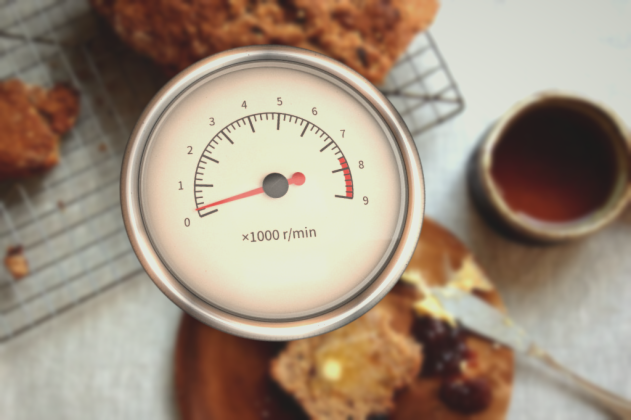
200 rpm
